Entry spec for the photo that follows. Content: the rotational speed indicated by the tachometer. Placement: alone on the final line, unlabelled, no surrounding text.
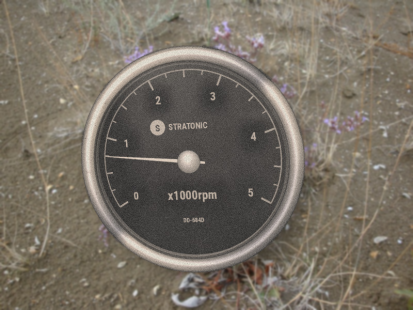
750 rpm
